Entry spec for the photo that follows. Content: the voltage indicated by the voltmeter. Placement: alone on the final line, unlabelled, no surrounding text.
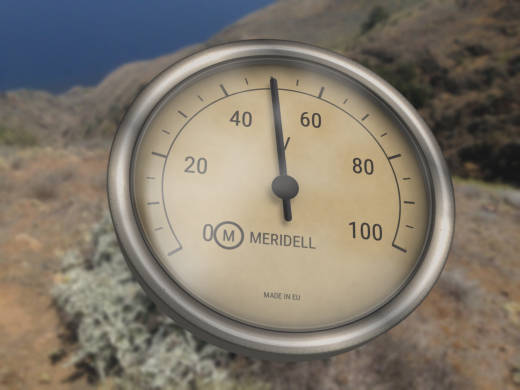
50 V
